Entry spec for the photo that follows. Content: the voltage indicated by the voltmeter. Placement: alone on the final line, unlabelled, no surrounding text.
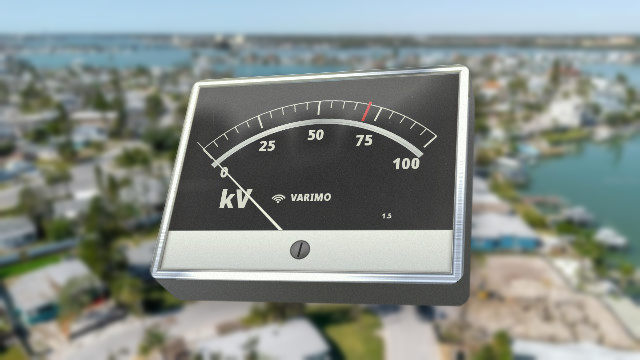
0 kV
